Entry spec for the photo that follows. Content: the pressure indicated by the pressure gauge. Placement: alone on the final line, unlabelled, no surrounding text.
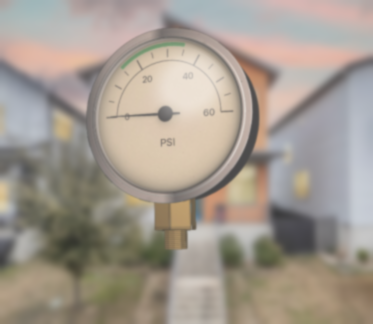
0 psi
